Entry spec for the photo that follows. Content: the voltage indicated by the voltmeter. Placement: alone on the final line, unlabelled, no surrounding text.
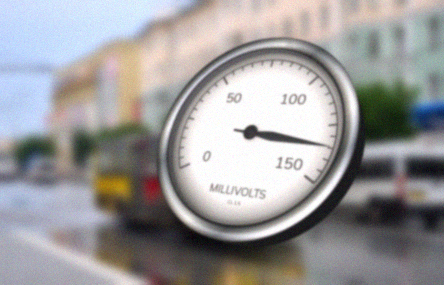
135 mV
